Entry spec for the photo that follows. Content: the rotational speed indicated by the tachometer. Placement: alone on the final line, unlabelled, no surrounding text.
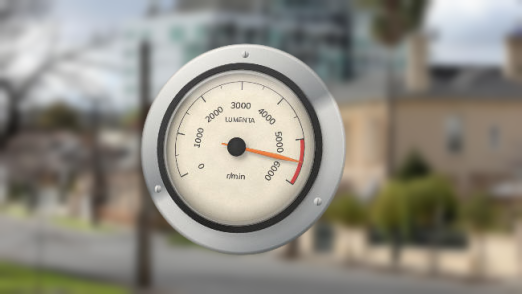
5500 rpm
